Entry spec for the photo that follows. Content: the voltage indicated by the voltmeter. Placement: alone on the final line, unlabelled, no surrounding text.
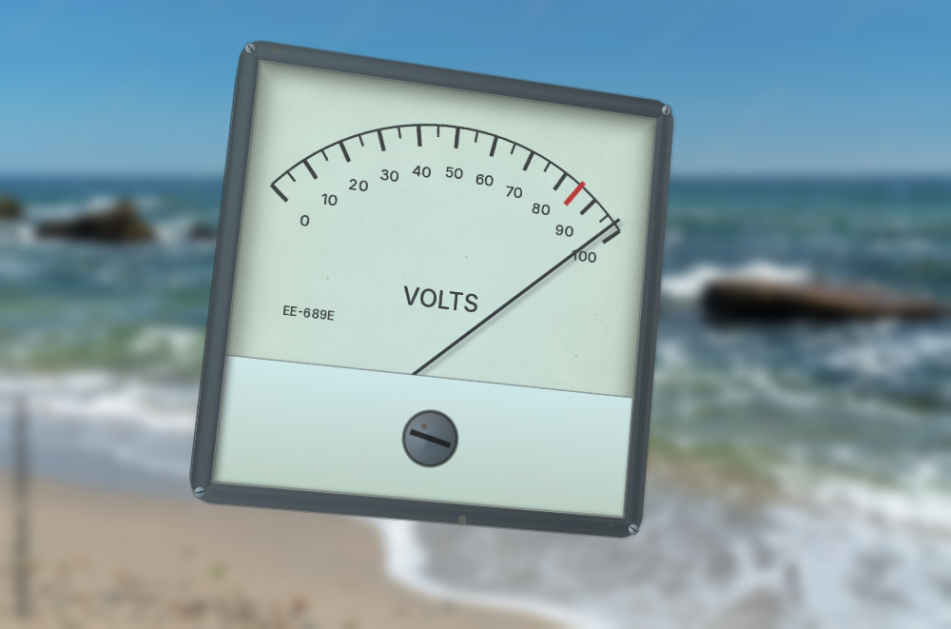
97.5 V
